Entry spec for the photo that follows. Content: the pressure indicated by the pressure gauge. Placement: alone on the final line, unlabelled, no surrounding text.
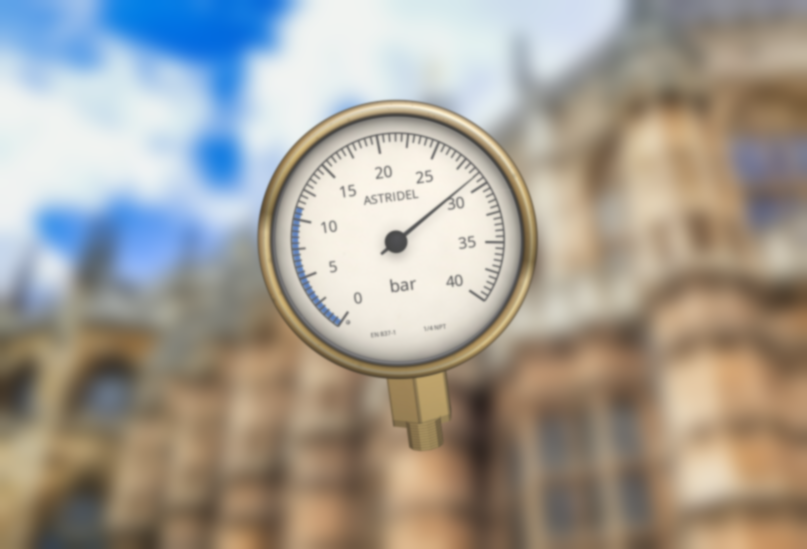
29 bar
